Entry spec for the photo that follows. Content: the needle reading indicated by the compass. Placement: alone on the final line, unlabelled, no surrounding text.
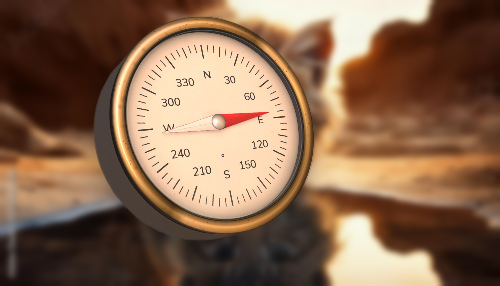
85 °
